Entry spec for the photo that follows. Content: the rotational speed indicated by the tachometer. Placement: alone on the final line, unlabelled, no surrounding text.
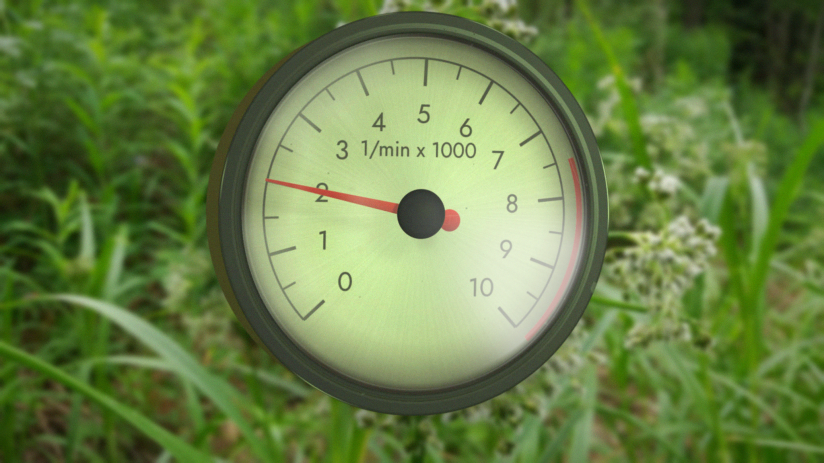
2000 rpm
